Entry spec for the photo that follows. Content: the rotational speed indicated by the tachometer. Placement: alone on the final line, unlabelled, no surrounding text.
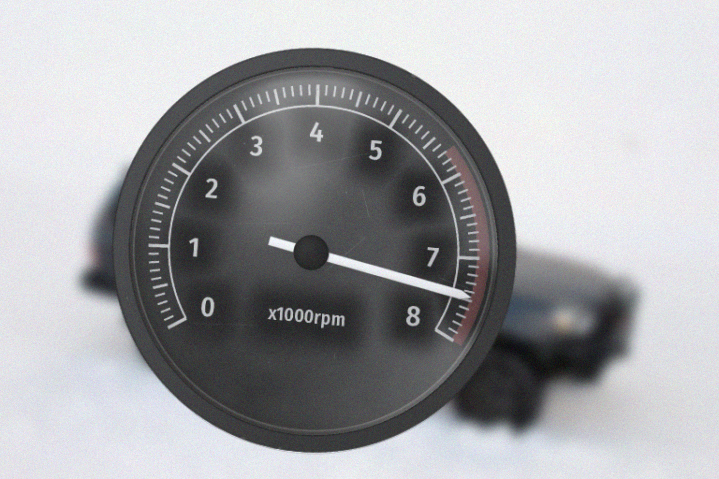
7450 rpm
